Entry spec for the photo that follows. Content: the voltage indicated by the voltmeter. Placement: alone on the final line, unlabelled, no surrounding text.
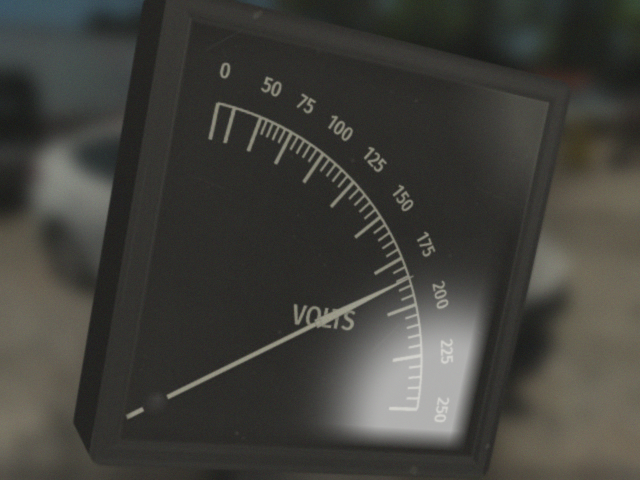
185 V
